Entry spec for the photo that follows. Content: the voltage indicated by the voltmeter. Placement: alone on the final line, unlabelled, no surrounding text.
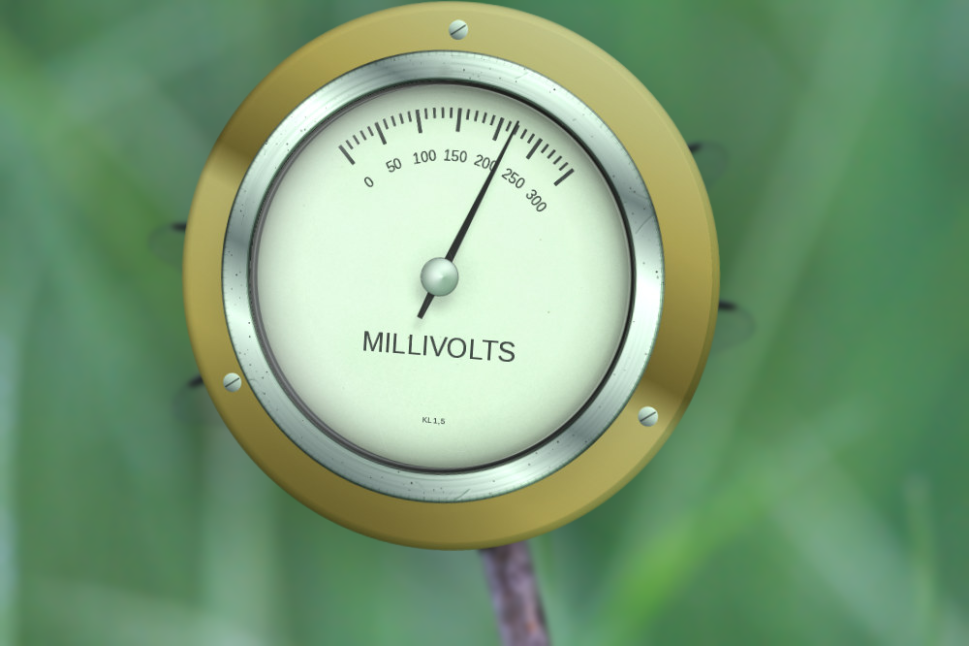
220 mV
